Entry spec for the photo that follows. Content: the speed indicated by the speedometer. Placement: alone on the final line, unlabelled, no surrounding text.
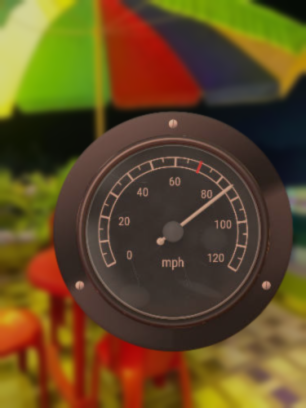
85 mph
